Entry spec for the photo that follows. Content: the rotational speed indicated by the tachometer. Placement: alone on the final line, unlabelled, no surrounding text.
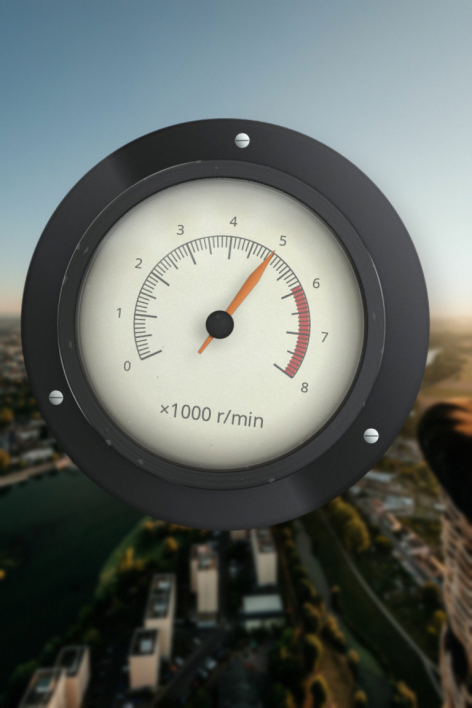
5000 rpm
